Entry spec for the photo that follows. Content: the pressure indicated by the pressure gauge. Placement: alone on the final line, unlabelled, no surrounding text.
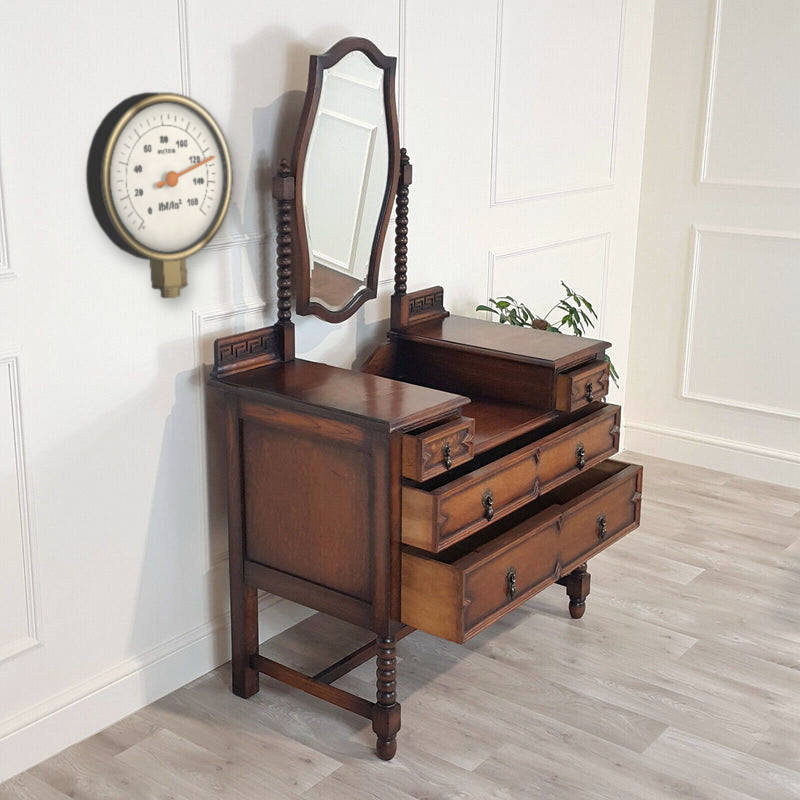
125 psi
